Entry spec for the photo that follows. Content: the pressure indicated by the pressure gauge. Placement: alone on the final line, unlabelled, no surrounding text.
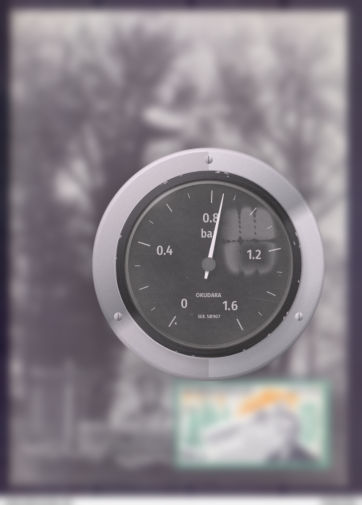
0.85 bar
